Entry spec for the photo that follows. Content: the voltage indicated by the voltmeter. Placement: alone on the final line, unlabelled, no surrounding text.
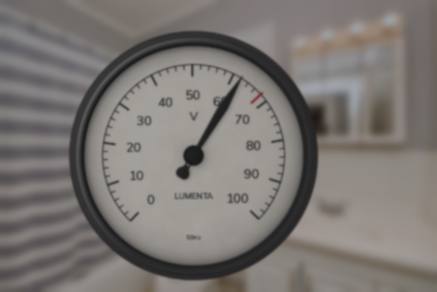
62 V
